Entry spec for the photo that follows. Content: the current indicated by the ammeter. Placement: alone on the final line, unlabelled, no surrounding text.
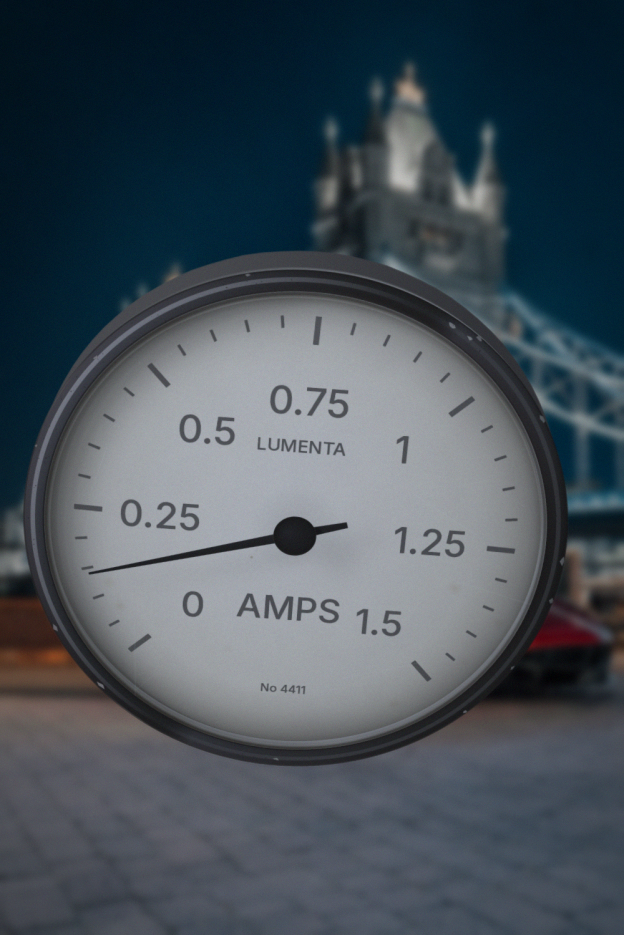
0.15 A
